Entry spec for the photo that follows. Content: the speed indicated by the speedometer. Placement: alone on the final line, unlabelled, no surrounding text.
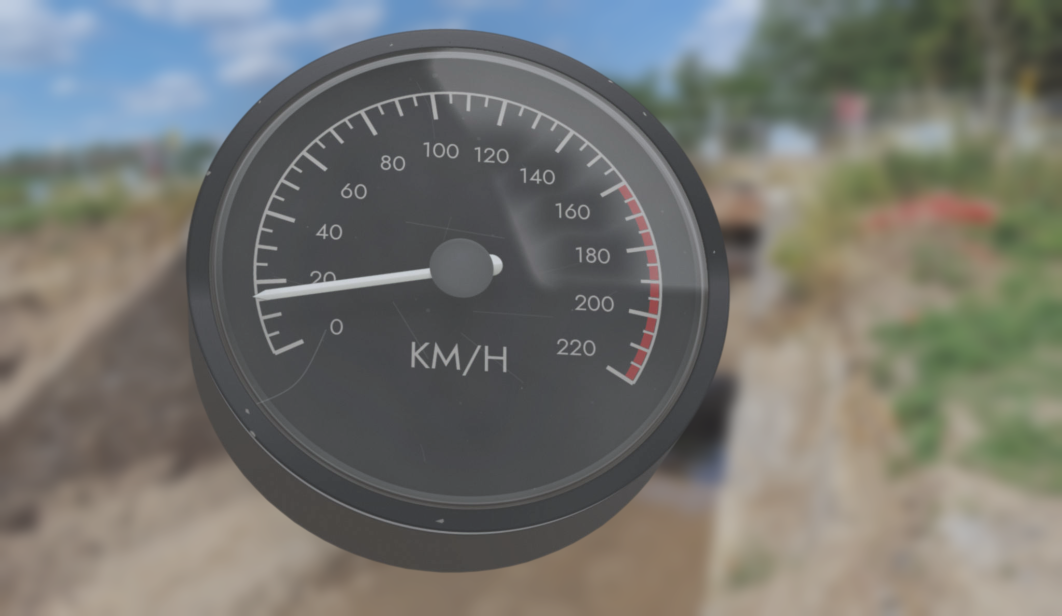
15 km/h
